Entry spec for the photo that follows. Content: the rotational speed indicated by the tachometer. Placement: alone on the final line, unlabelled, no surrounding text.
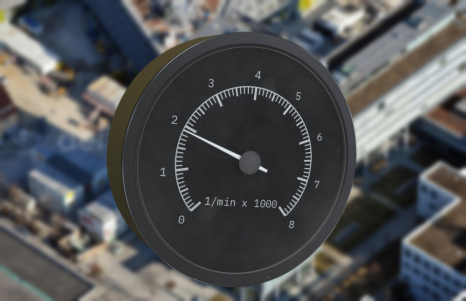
1900 rpm
